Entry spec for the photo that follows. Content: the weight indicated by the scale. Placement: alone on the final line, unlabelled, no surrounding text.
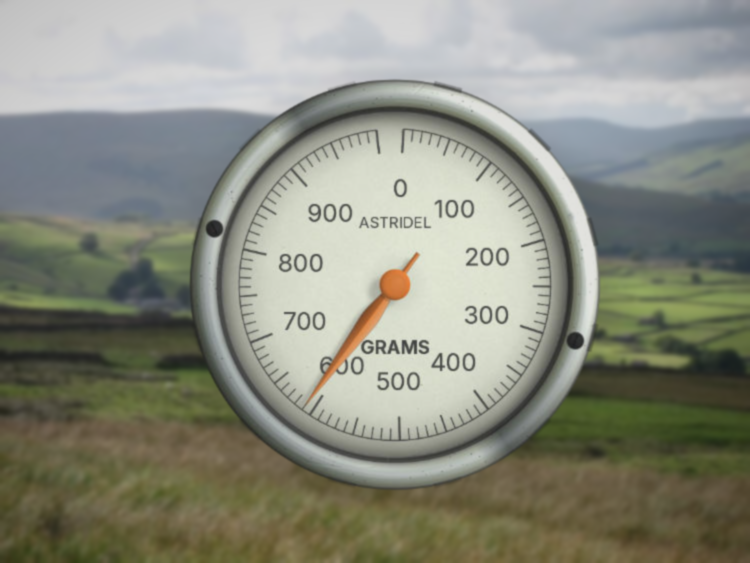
610 g
